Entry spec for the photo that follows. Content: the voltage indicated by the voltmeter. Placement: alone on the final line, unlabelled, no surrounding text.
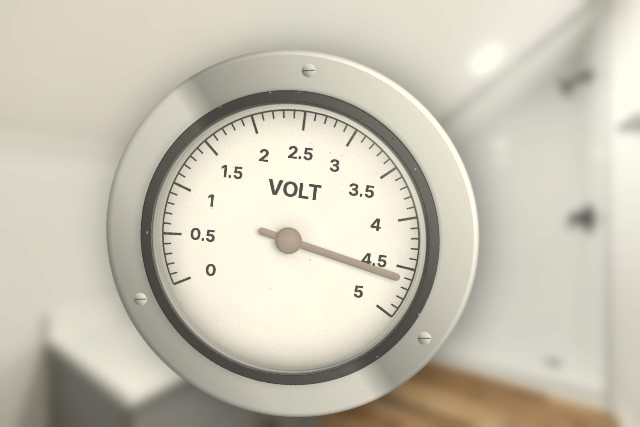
4.6 V
